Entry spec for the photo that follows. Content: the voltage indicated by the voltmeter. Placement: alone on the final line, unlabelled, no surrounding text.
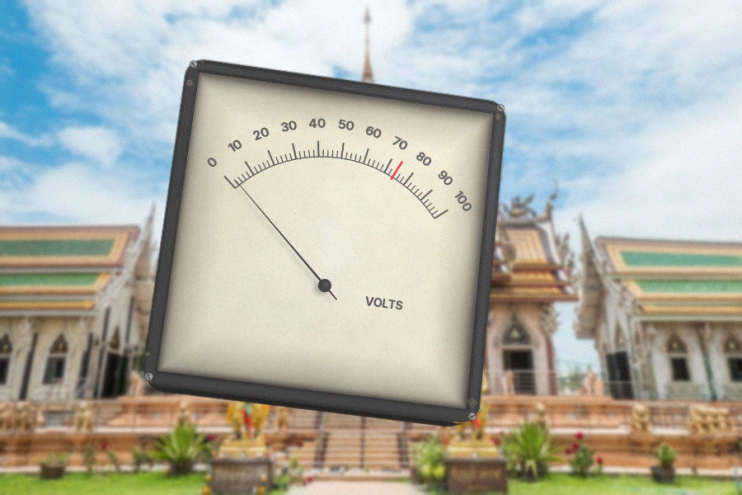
2 V
